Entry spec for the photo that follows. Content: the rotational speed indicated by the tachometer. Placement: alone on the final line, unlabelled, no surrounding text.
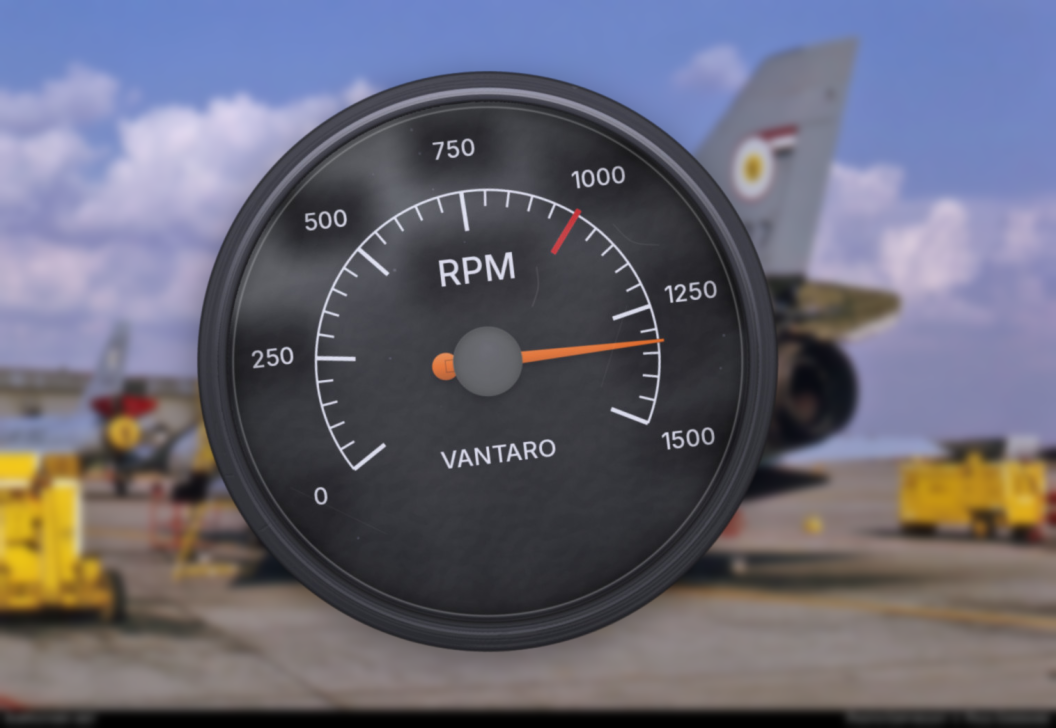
1325 rpm
